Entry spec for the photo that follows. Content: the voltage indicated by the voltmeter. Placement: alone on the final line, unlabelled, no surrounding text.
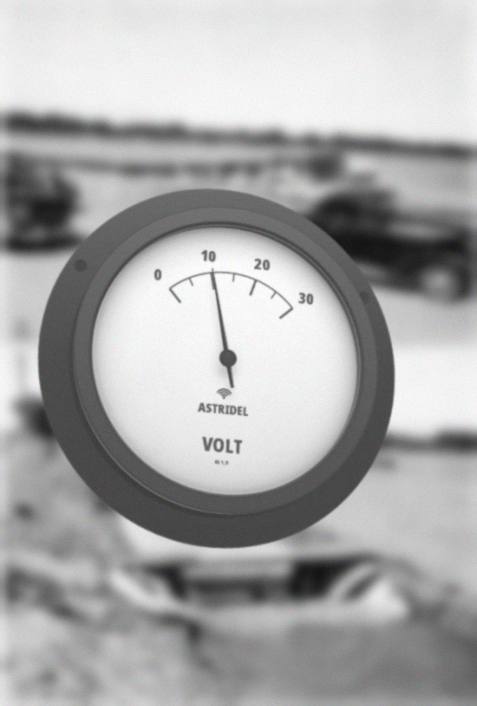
10 V
